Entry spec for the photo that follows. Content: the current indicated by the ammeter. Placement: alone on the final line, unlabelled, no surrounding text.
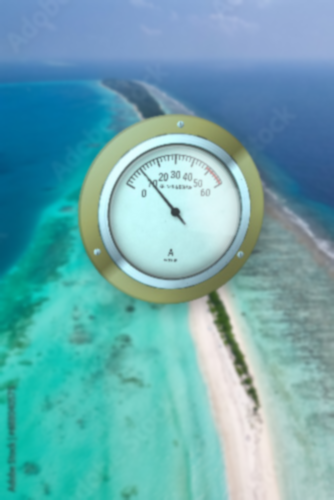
10 A
